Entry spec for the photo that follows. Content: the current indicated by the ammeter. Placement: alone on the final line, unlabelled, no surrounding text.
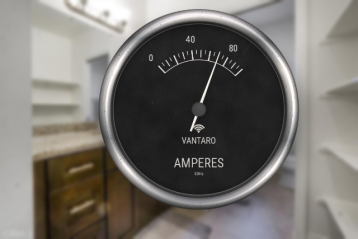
70 A
